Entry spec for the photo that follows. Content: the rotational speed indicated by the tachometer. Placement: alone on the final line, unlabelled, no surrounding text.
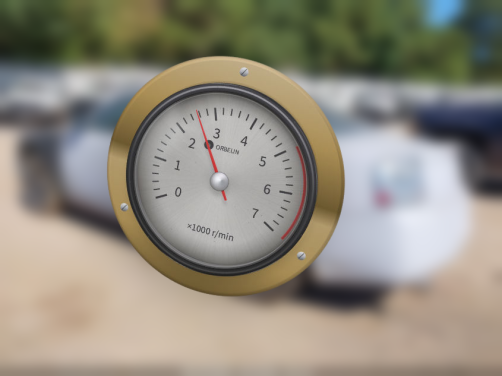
2600 rpm
